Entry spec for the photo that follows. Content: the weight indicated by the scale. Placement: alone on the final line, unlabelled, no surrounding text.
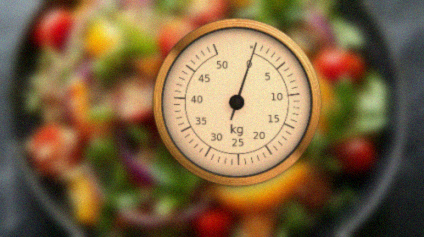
0 kg
